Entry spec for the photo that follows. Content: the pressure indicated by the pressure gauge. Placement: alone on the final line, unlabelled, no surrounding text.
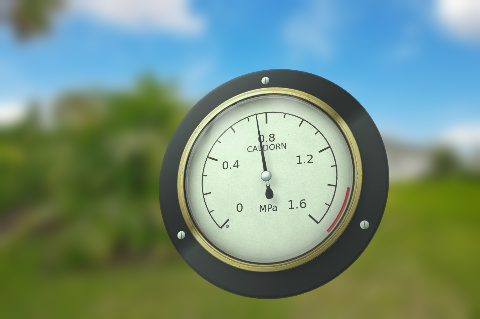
0.75 MPa
